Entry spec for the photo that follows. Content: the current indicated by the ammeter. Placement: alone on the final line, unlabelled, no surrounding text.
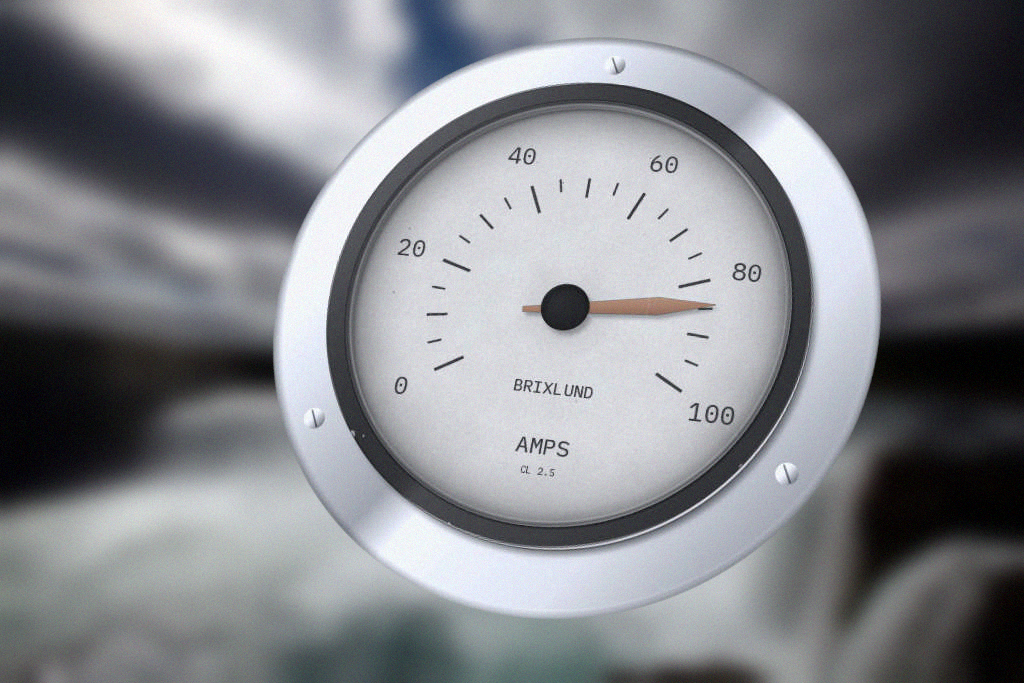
85 A
